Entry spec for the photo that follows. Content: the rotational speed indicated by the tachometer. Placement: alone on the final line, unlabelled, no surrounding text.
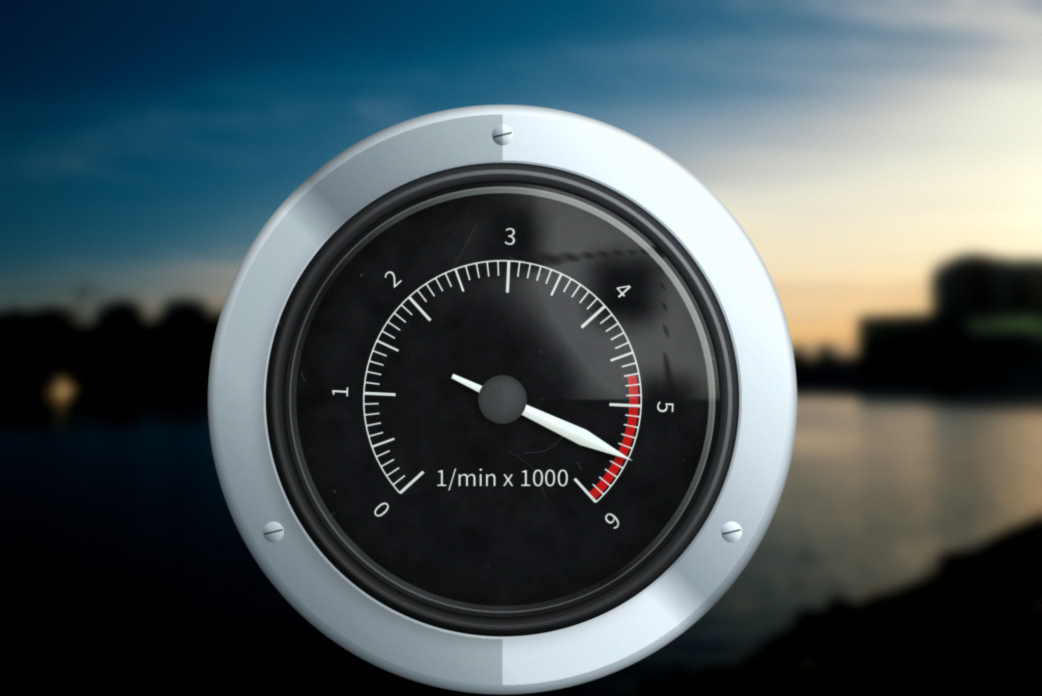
5500 rpm
